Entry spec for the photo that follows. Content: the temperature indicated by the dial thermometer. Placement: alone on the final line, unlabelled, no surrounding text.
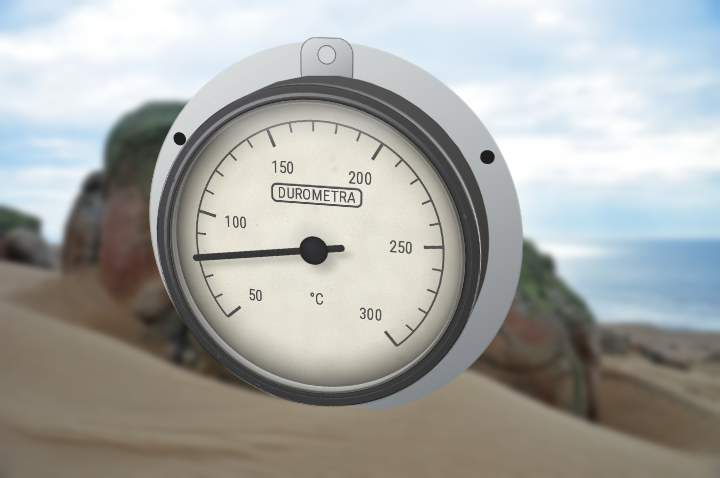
80 °C
